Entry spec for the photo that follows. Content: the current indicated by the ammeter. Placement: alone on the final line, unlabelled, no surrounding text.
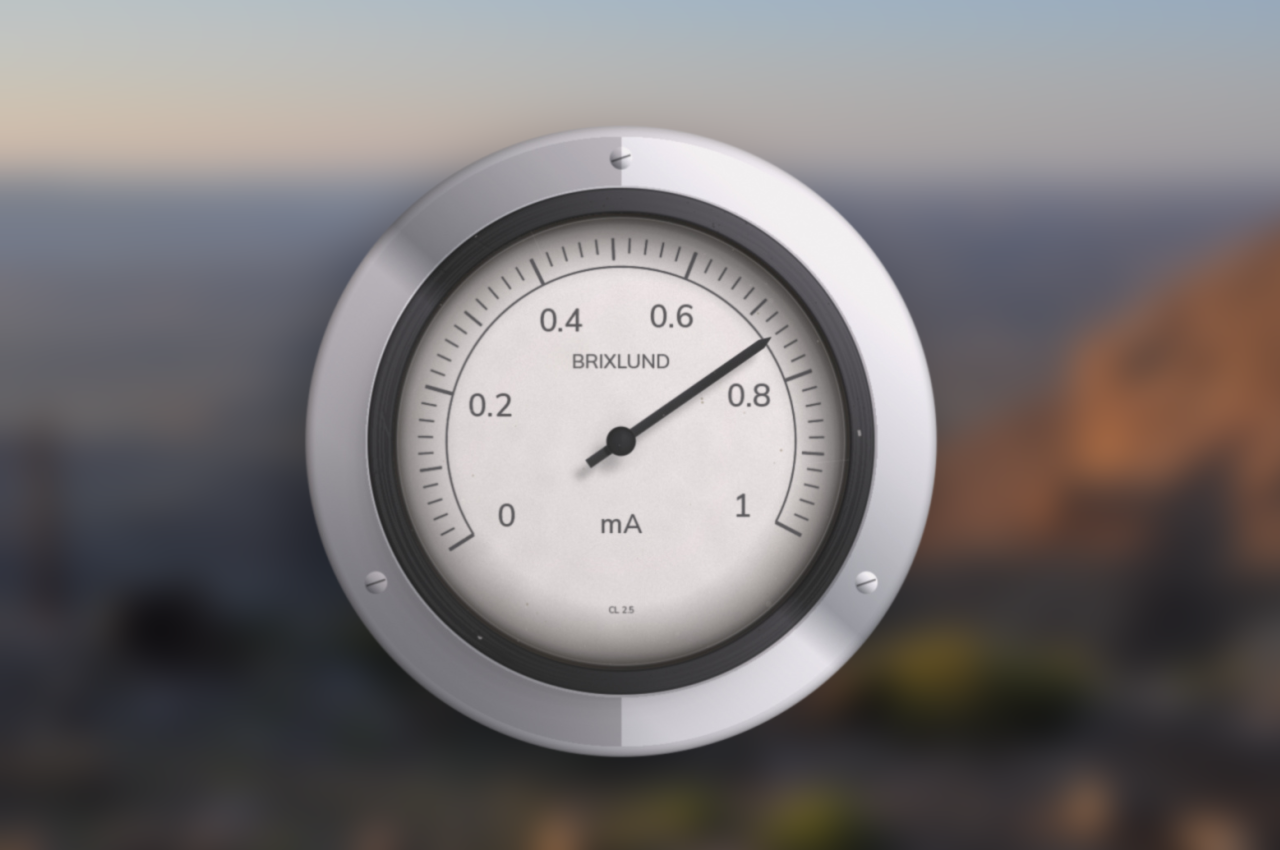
0.74 mA
